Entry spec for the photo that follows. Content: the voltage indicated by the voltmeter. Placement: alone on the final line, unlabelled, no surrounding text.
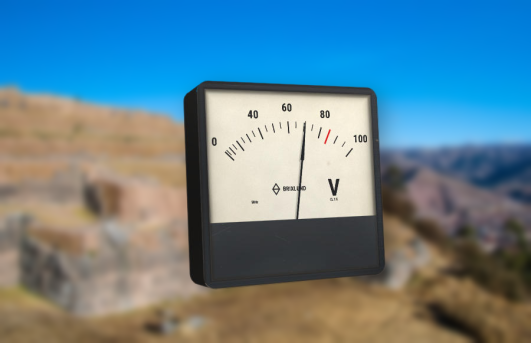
70 V
